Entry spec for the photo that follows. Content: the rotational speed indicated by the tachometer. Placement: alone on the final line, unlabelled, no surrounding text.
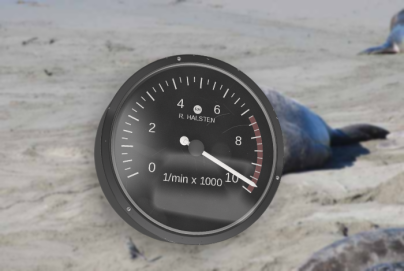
9750 rpm
